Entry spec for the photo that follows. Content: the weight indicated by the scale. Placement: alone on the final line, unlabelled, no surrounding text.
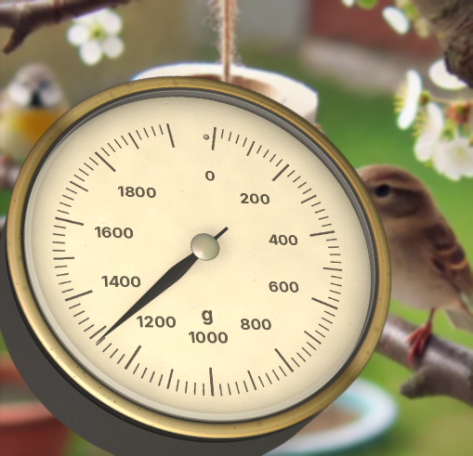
1280 g
